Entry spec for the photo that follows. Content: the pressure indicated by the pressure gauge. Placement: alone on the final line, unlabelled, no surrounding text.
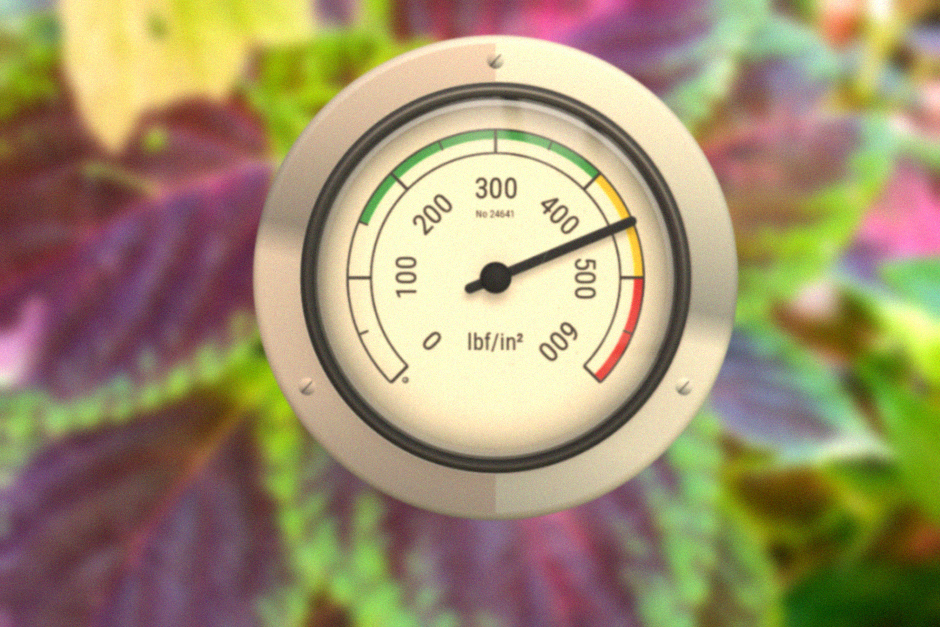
450 psi
